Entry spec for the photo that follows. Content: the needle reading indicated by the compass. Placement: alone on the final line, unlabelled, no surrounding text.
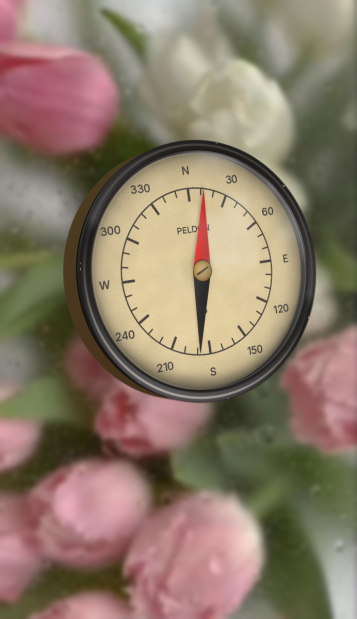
10 °
